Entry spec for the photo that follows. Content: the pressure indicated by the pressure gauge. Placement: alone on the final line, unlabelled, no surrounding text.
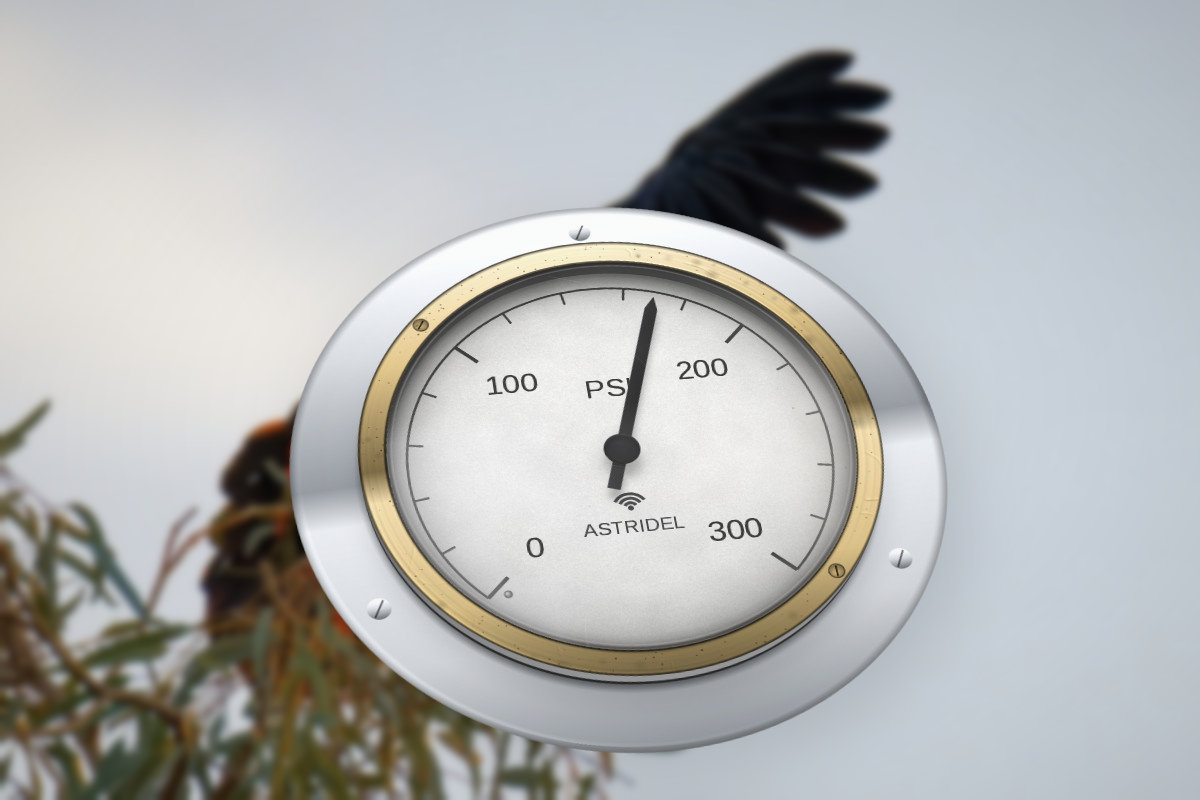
170 psi
